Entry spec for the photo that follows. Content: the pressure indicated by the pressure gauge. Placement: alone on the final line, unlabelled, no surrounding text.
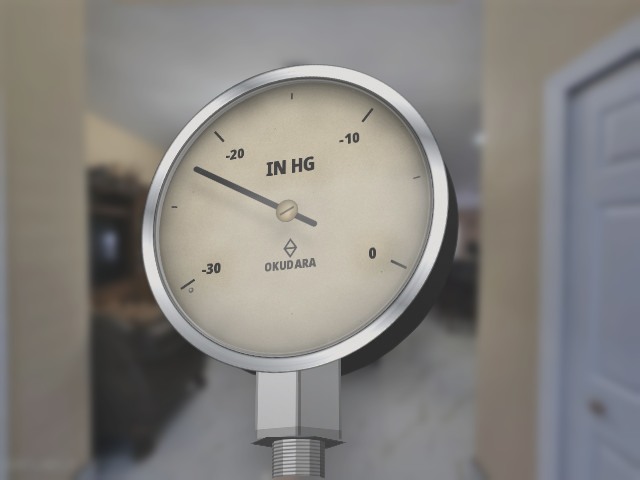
-22.5 inHg
